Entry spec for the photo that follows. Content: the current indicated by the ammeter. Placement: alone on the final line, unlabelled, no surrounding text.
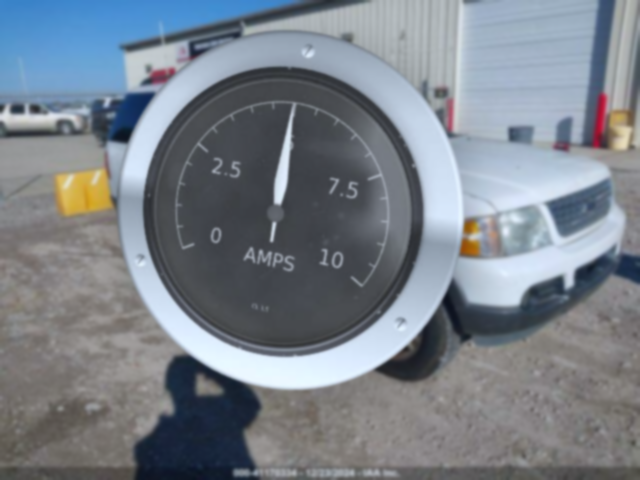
5 A
